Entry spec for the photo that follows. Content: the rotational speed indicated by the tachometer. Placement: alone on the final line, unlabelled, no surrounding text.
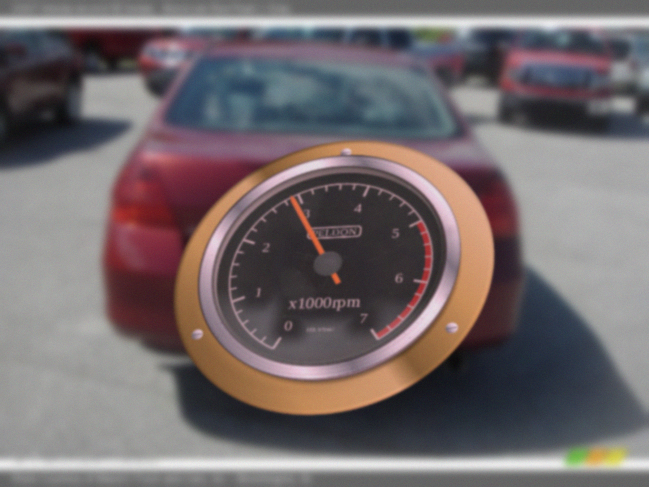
2900 rpm
